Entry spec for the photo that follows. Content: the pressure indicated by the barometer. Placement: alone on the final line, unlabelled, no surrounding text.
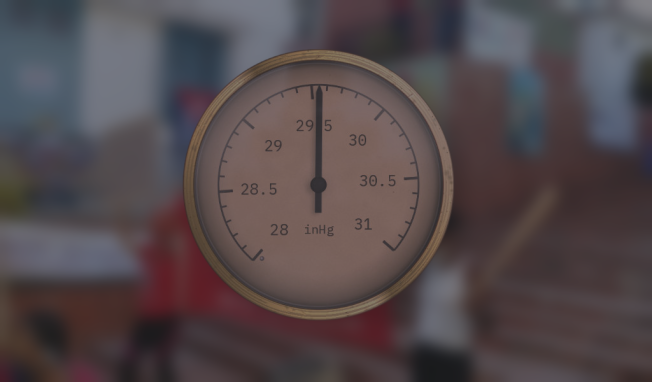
29.55 inHg
